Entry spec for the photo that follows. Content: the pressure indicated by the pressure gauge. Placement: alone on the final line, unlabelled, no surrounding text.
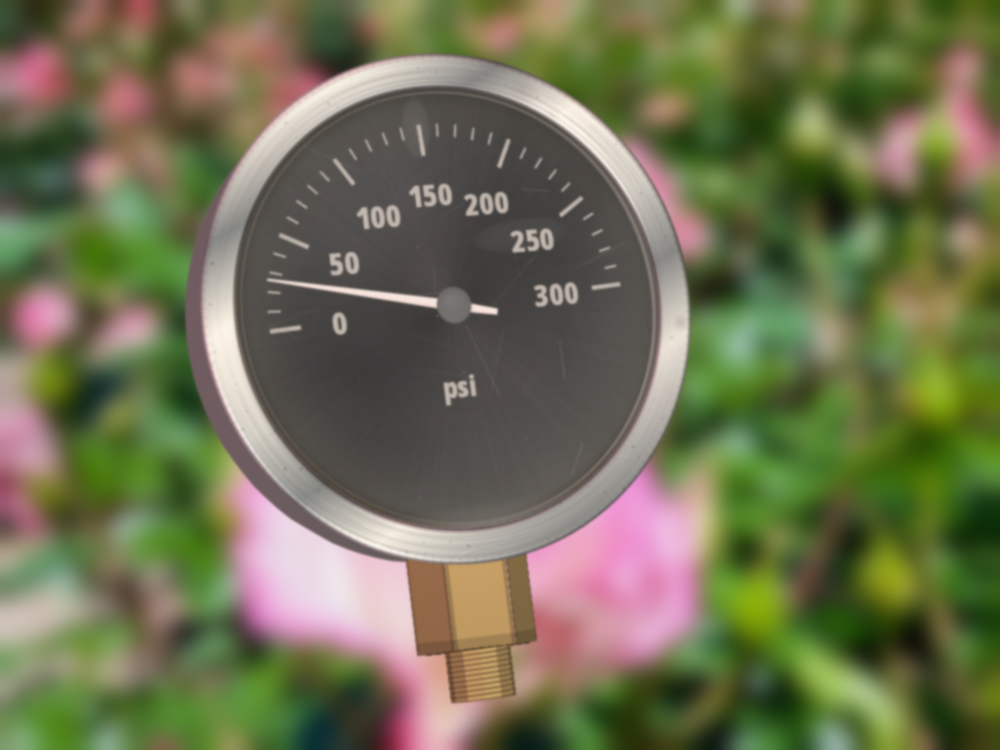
25 psi
